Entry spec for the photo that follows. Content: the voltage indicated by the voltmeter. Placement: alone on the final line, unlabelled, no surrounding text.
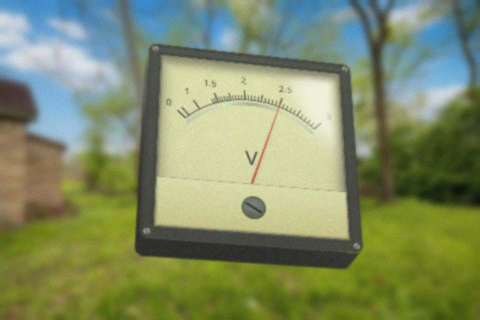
2.5 V
